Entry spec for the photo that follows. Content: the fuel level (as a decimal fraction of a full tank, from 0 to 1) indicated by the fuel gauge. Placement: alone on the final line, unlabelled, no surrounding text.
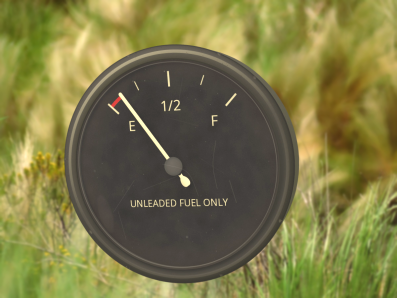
0.125
